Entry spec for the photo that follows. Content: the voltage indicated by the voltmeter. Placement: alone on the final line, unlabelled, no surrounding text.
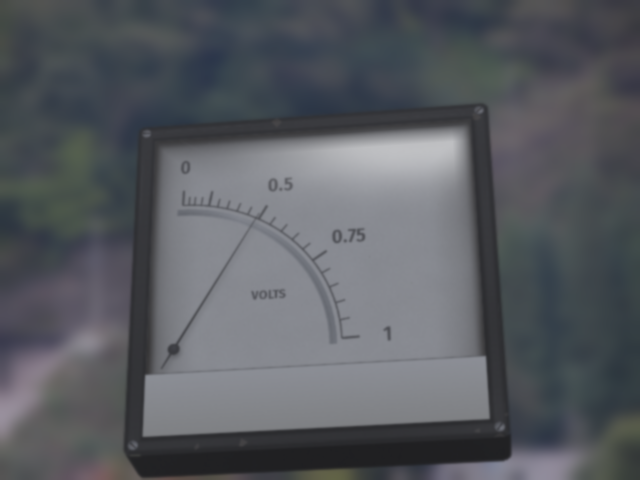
0.5 V
